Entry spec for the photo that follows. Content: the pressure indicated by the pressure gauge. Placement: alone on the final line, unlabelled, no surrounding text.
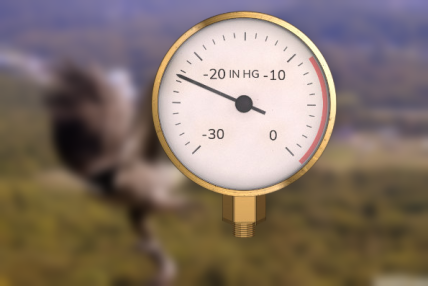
-22.5 inHg
